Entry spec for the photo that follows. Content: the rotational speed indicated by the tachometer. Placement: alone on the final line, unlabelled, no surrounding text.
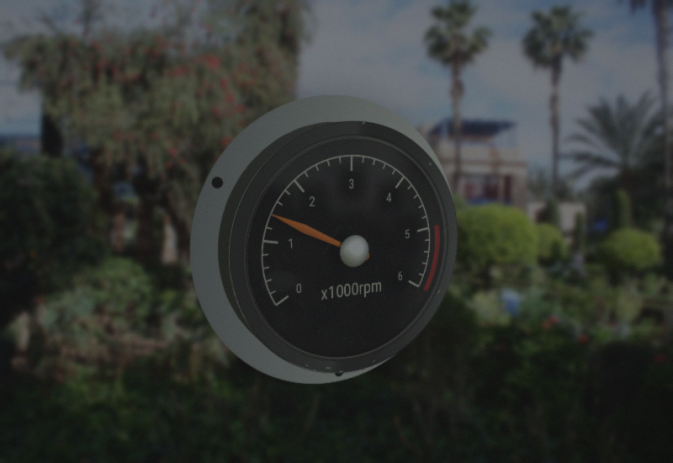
1400 rpm
